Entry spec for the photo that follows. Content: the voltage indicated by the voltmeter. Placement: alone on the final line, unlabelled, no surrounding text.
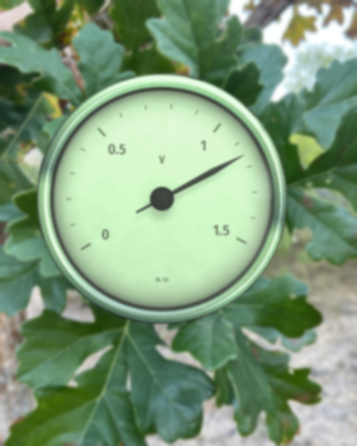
1.15 V
